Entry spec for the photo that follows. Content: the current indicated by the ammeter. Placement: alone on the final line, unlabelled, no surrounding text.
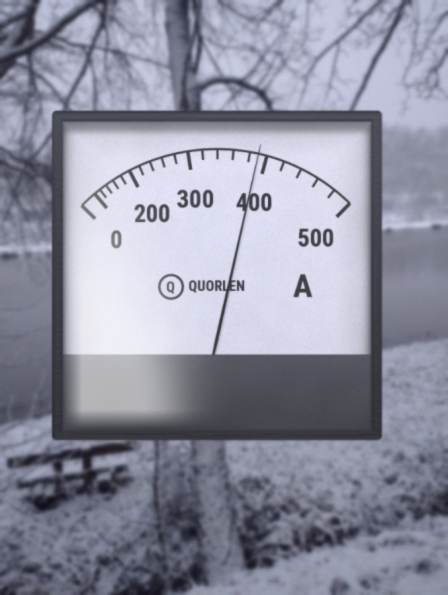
390 A
